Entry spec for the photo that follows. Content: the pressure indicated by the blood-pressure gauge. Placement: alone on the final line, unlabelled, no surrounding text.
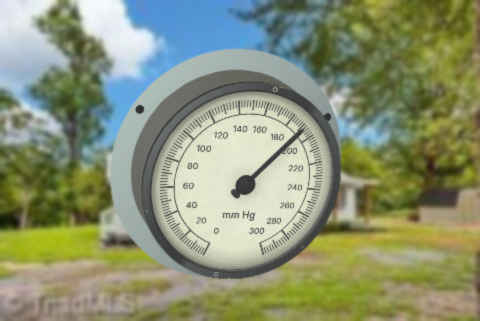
190 mmHg
